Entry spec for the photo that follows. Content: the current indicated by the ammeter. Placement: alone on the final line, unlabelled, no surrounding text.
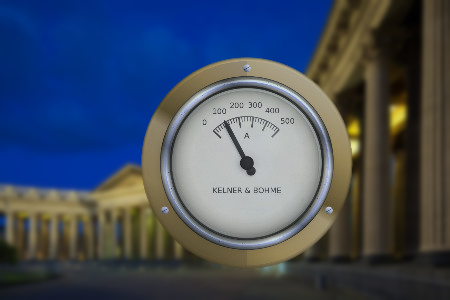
100 A
